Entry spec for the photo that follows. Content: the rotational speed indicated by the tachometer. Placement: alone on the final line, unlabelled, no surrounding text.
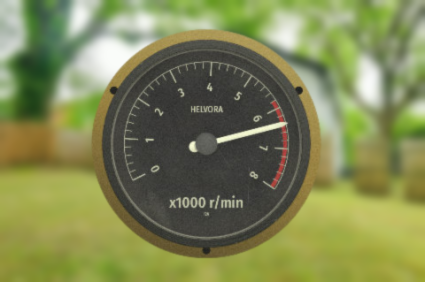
6400 rpm
